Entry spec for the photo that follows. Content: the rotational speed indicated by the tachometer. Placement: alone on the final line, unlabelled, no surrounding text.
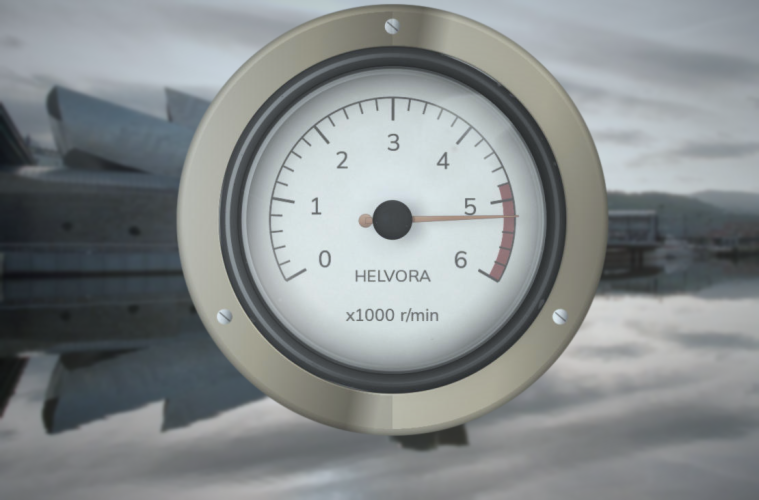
5200 rpm
